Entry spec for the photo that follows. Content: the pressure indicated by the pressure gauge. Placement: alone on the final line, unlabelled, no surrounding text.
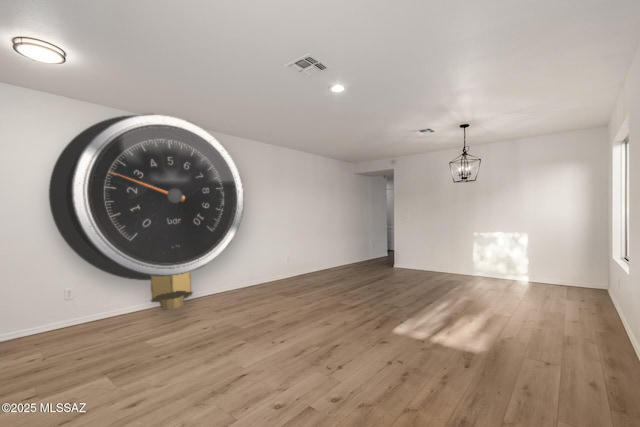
2.5 bar
